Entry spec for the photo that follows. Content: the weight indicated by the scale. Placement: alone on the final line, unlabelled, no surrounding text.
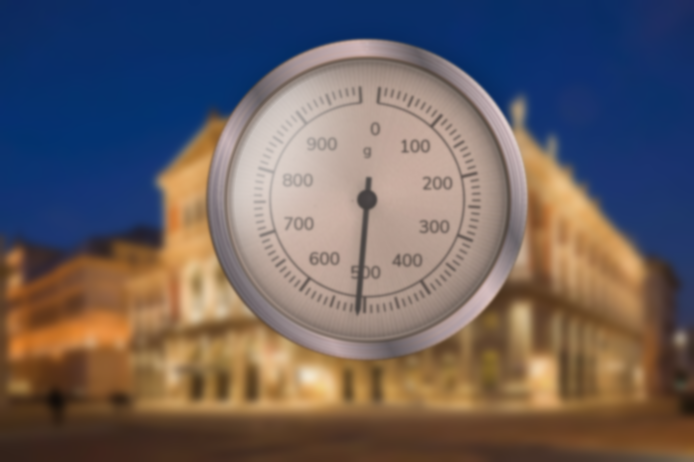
510 g
